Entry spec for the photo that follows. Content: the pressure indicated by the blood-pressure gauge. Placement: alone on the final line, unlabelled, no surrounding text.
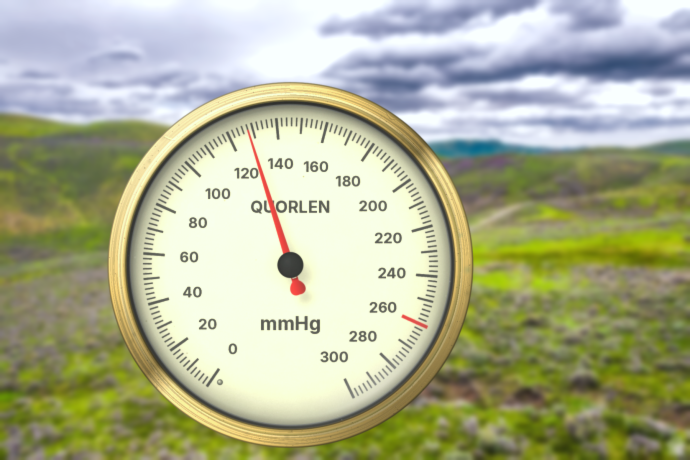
128 mmHg
